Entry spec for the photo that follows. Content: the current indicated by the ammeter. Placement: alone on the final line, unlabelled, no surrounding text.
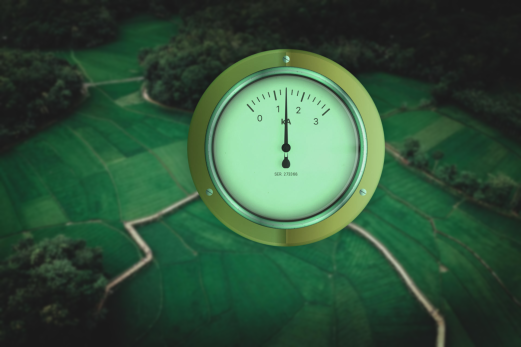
1.4 kA
